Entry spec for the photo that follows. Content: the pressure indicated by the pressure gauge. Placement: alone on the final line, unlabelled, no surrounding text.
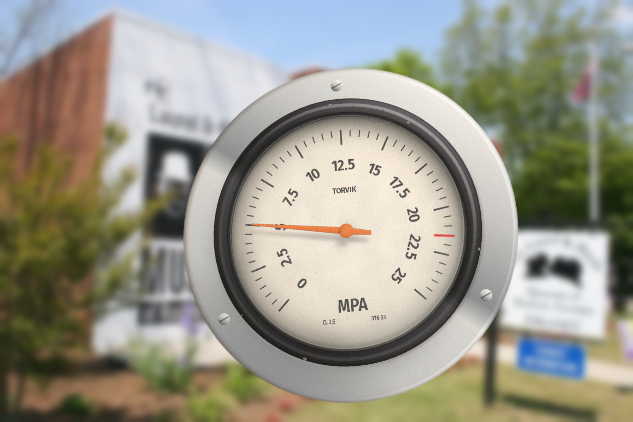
5 MPa
